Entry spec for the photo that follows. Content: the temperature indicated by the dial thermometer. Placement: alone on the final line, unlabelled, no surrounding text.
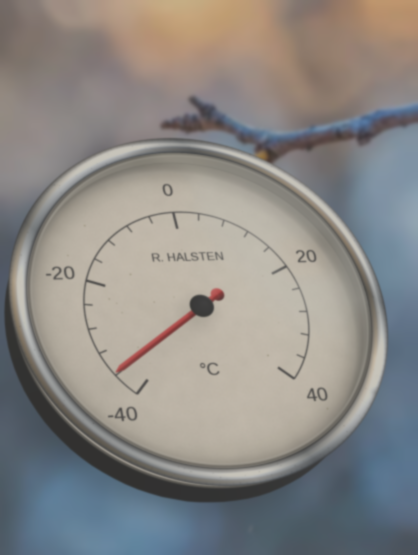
-36 °C
